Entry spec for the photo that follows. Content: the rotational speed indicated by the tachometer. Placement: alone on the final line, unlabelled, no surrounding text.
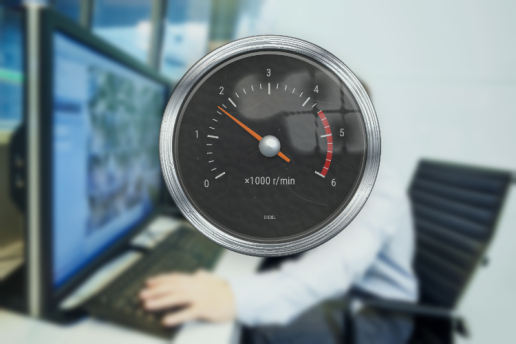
1700 rpm
